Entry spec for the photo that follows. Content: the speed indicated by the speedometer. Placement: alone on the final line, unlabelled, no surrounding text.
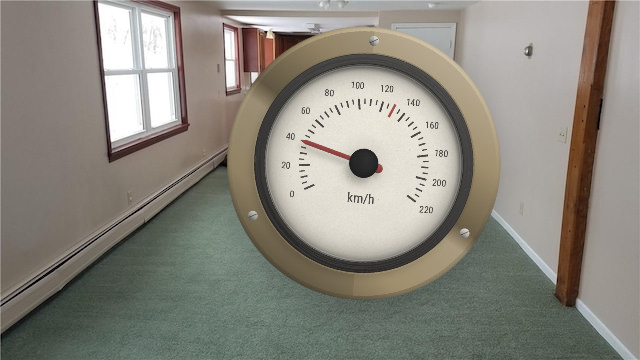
40 km/h
